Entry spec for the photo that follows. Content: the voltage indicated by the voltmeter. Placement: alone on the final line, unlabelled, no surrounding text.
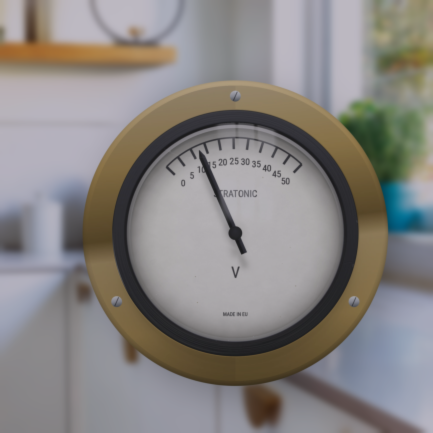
12.5 V
